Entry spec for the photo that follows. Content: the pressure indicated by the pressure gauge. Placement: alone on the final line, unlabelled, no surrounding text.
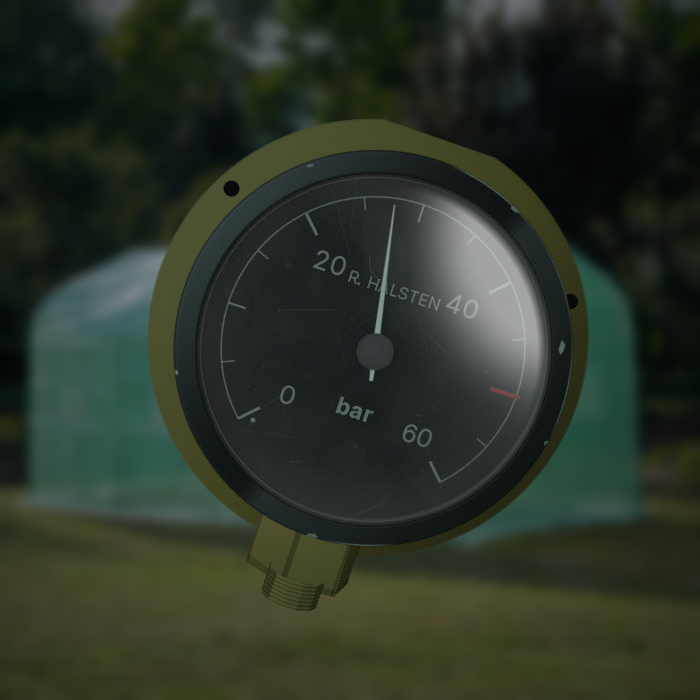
27.5 bar
